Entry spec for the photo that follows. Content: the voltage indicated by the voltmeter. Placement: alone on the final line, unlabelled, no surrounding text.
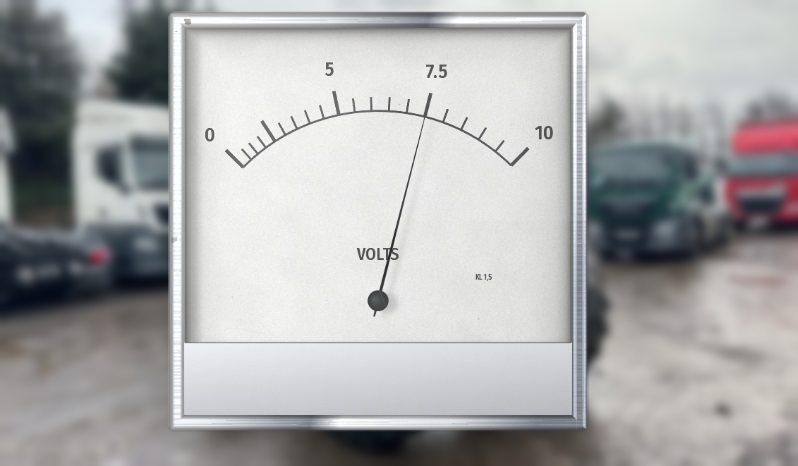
7.5 V
